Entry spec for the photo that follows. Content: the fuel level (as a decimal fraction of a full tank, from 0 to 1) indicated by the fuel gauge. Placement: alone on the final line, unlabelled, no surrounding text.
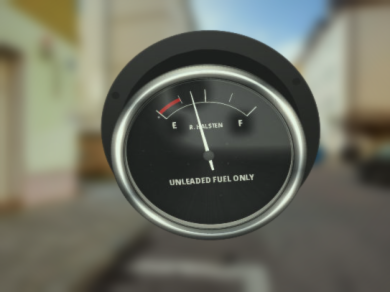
0.375
